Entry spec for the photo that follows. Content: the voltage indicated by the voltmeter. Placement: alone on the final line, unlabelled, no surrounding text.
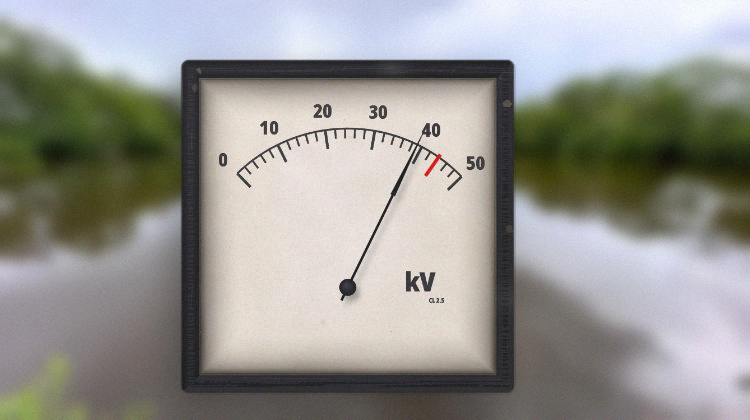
39 kV
